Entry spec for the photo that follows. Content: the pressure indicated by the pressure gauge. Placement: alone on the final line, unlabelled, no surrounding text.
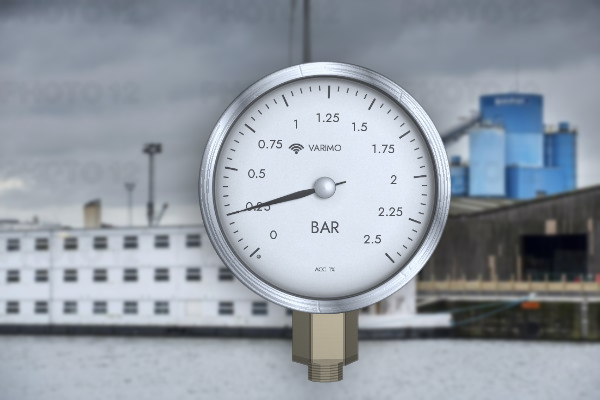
0.25 bar
